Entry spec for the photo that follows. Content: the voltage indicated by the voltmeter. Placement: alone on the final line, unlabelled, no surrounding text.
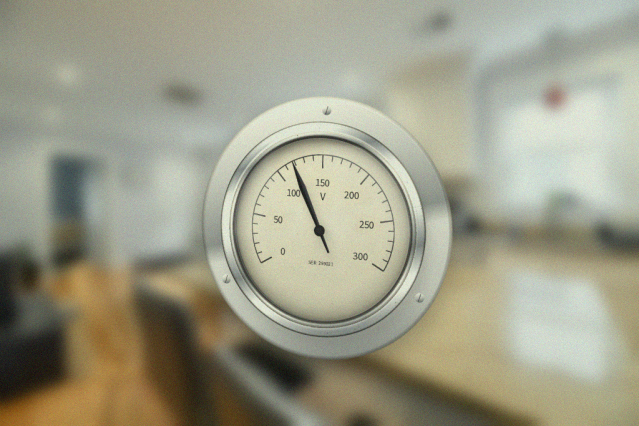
120 V
